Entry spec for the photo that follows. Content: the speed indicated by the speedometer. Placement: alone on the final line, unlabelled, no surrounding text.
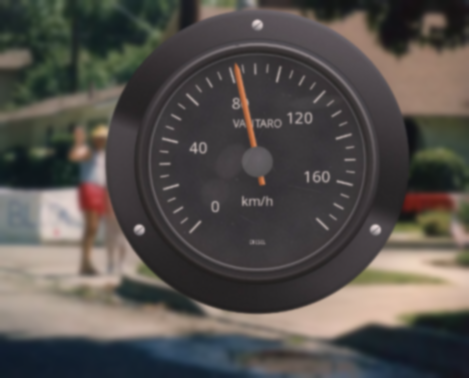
82.5 km/h
